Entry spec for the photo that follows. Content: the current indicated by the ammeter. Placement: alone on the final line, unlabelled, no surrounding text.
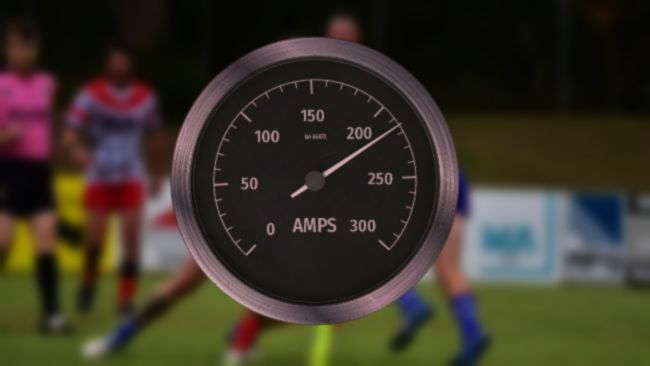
215 A
